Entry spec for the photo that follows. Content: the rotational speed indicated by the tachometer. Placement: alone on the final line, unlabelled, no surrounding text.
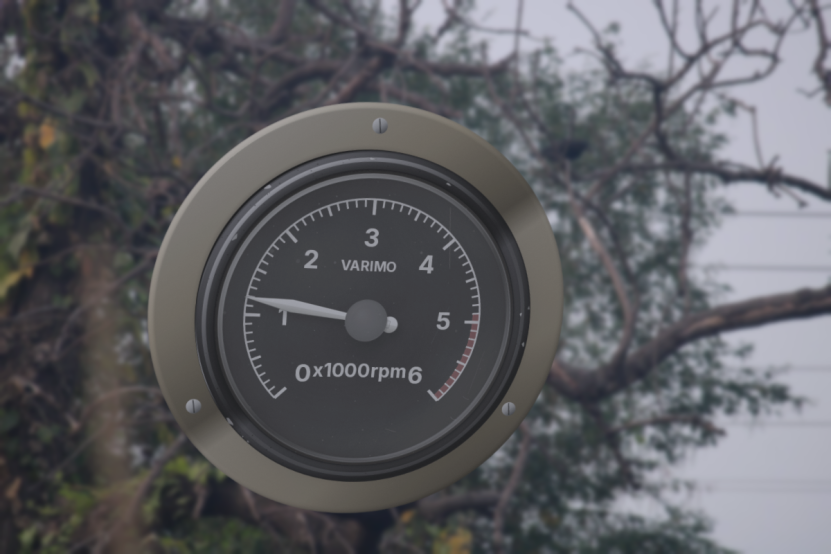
1200 rpm
